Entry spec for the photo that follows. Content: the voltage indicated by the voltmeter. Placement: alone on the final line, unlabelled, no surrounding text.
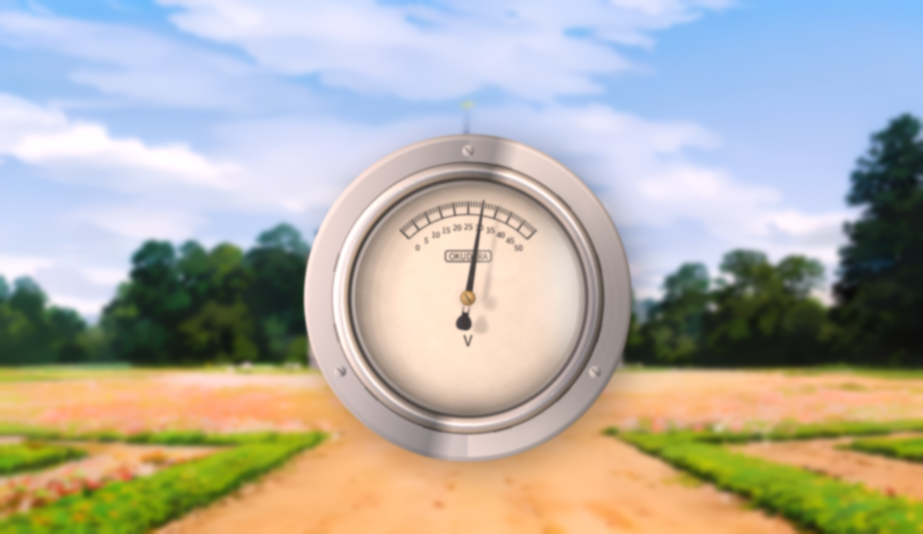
30 V
